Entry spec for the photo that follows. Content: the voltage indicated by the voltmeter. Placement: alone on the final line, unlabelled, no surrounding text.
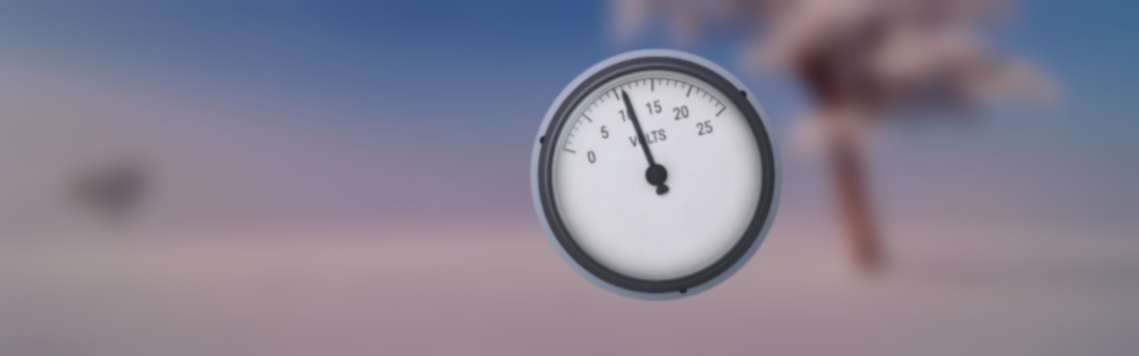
11 V
